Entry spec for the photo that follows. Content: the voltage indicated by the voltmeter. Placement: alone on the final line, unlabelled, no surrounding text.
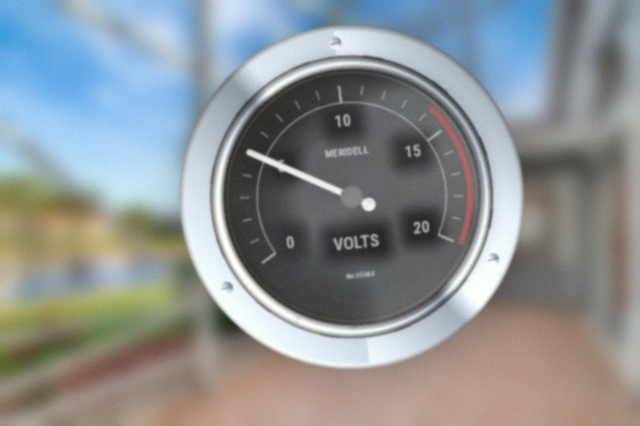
5 V
